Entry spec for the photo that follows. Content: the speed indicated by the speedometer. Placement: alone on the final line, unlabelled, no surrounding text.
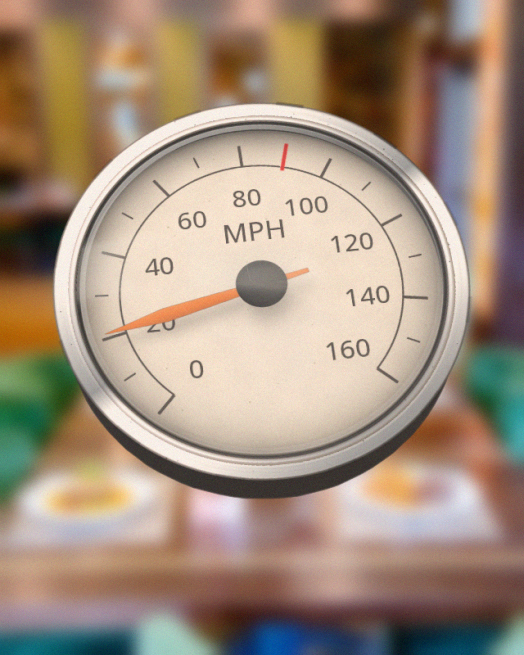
20 mph
